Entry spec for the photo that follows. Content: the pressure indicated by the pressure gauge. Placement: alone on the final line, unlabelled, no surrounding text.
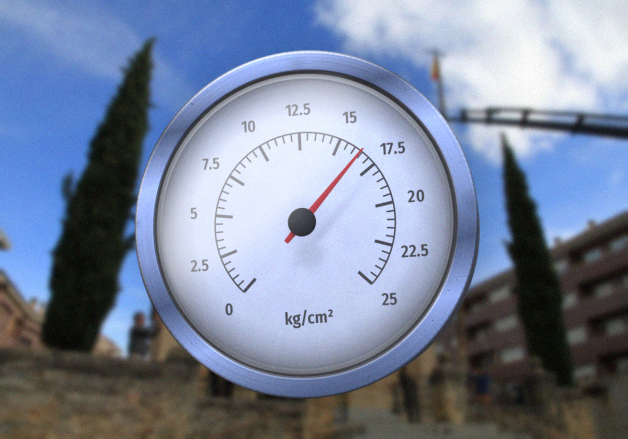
16.5 kg/cm²
